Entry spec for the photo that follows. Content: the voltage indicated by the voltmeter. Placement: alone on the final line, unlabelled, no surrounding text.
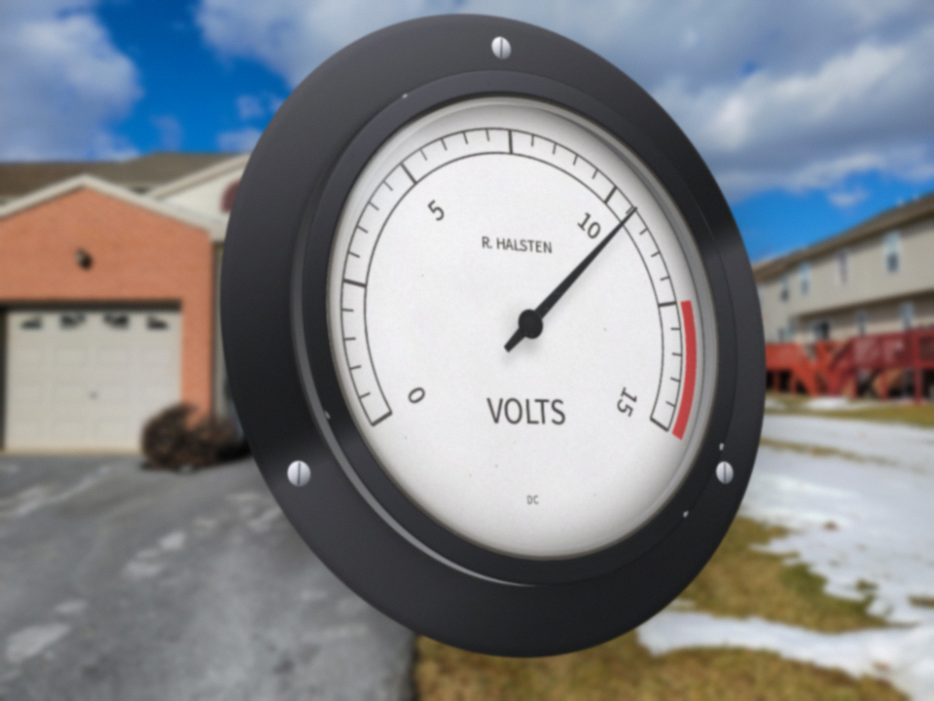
10.5 V
